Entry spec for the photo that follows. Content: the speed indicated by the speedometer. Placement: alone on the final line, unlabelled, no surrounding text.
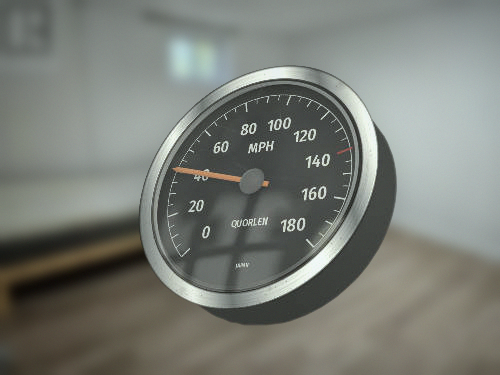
40 mph
